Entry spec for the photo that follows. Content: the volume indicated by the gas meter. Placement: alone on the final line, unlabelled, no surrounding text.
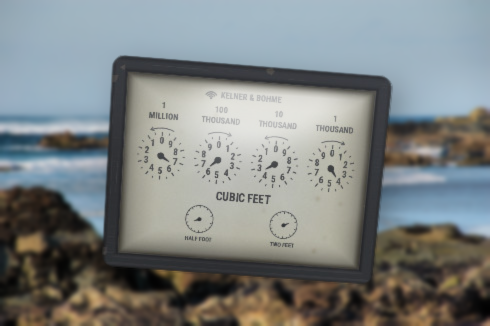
663400 ft³
